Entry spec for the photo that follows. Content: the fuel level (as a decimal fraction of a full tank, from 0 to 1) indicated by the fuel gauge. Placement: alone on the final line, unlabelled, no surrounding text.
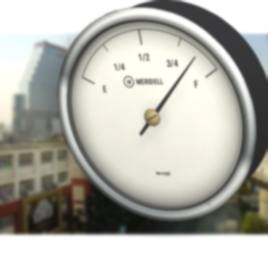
0.875
